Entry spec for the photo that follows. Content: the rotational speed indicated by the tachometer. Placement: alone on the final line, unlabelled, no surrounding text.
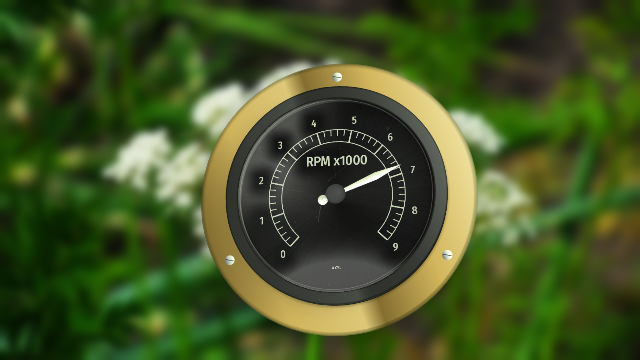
6800 rpm
